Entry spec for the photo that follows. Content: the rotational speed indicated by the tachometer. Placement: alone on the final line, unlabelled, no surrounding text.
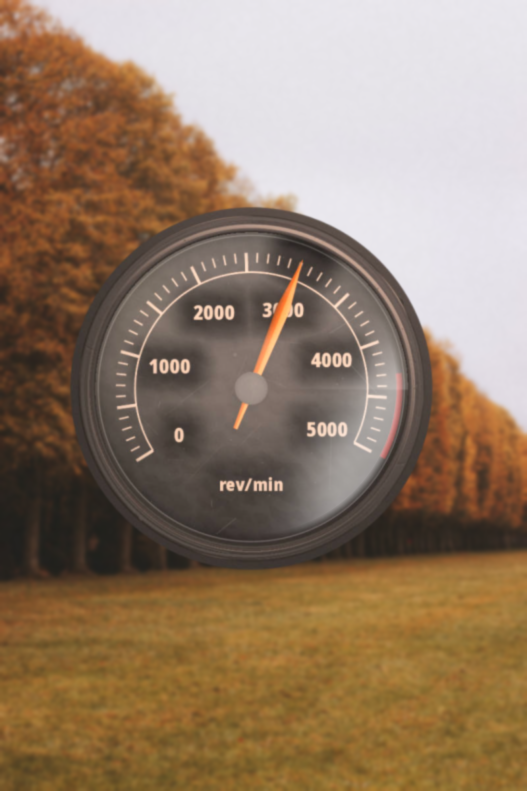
3000 rpm
